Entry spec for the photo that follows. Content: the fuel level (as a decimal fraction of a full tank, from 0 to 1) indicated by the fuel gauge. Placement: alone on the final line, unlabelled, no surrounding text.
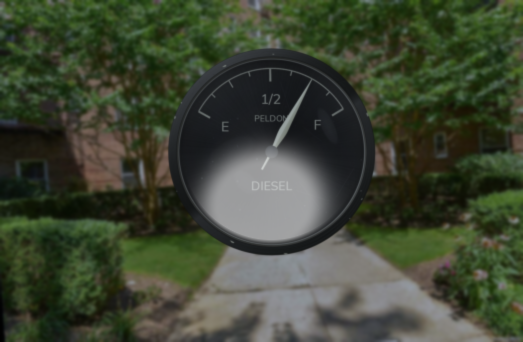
0.75
